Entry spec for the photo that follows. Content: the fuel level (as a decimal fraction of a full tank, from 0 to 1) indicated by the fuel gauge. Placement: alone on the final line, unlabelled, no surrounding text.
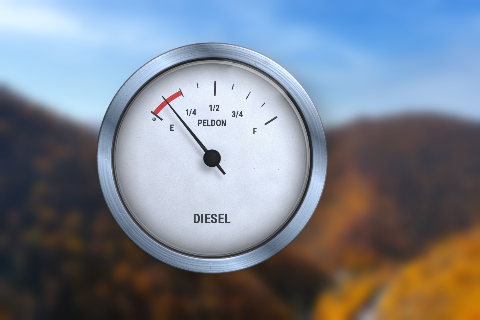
0.125
